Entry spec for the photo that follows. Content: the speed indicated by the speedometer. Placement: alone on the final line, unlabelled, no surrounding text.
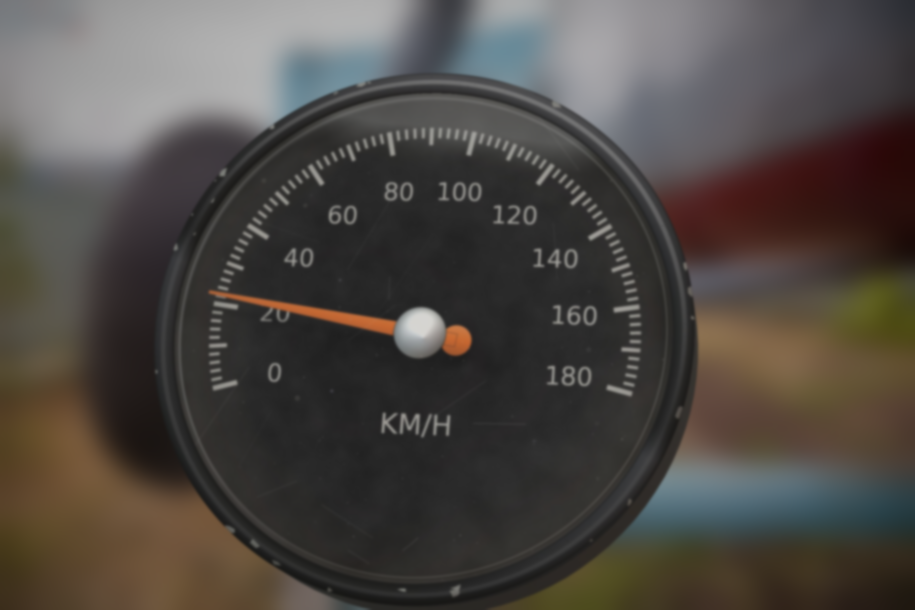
22 km/h
